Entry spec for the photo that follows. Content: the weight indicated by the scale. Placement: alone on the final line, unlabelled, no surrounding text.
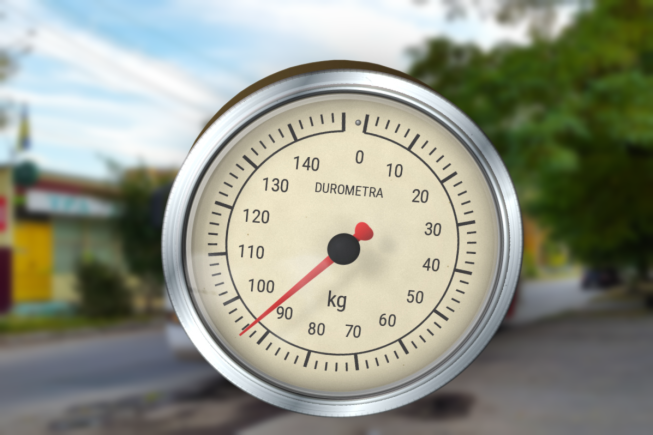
94 kg
